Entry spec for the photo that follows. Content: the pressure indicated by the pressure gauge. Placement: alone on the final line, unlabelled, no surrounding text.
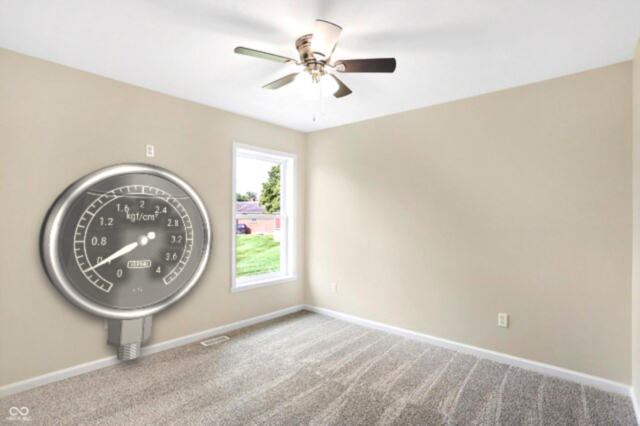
0.4 kg/cm²
